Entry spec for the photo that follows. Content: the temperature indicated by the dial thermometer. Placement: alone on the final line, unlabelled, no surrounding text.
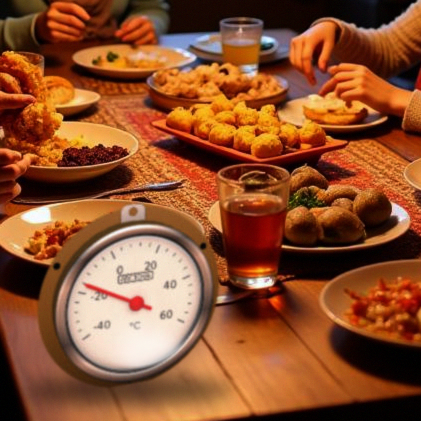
-16 °C
